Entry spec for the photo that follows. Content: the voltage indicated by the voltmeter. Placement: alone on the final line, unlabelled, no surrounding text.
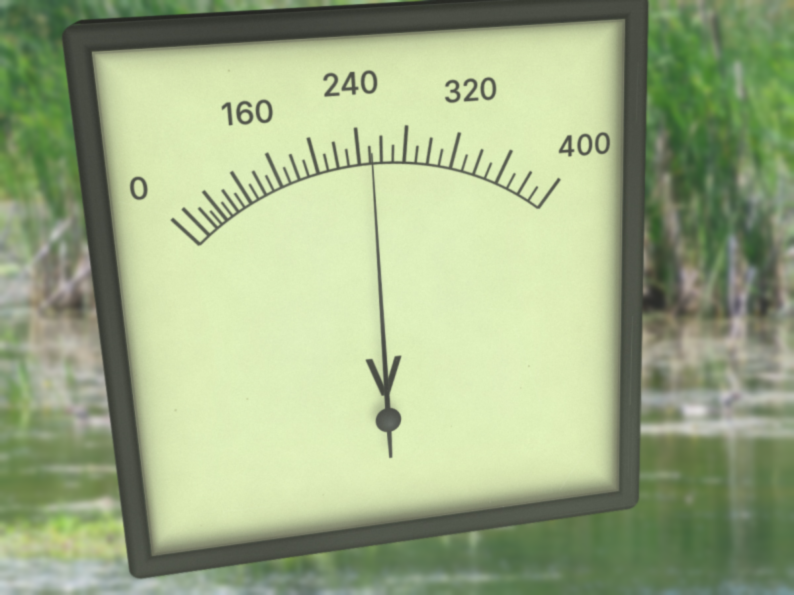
250 V
